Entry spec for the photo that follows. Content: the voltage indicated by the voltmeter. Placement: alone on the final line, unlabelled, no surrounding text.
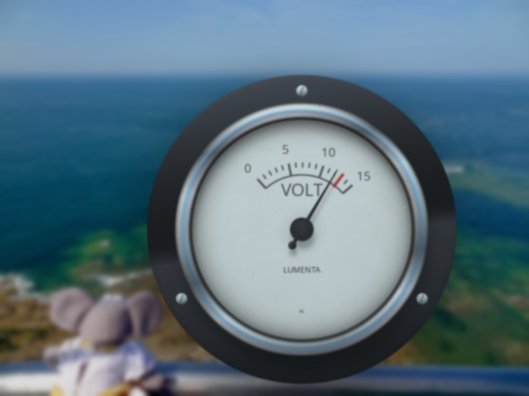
12 V
